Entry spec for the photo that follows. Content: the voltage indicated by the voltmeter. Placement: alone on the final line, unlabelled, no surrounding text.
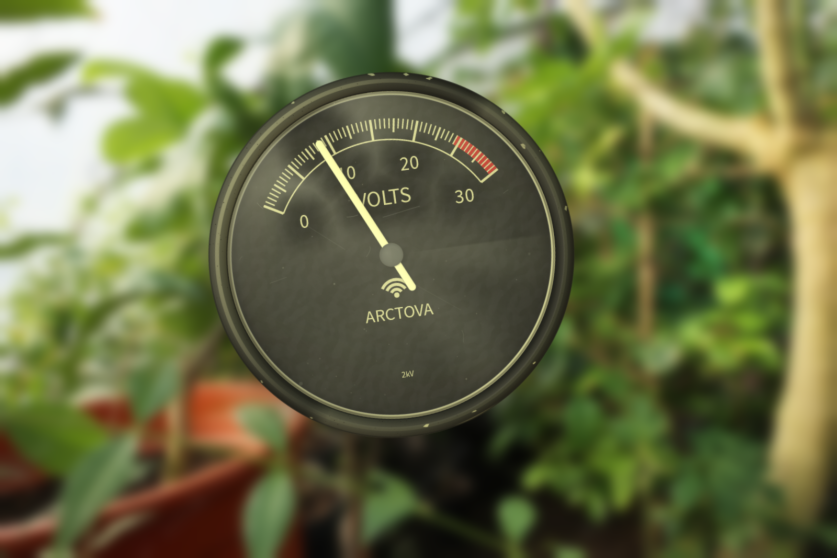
9 V
